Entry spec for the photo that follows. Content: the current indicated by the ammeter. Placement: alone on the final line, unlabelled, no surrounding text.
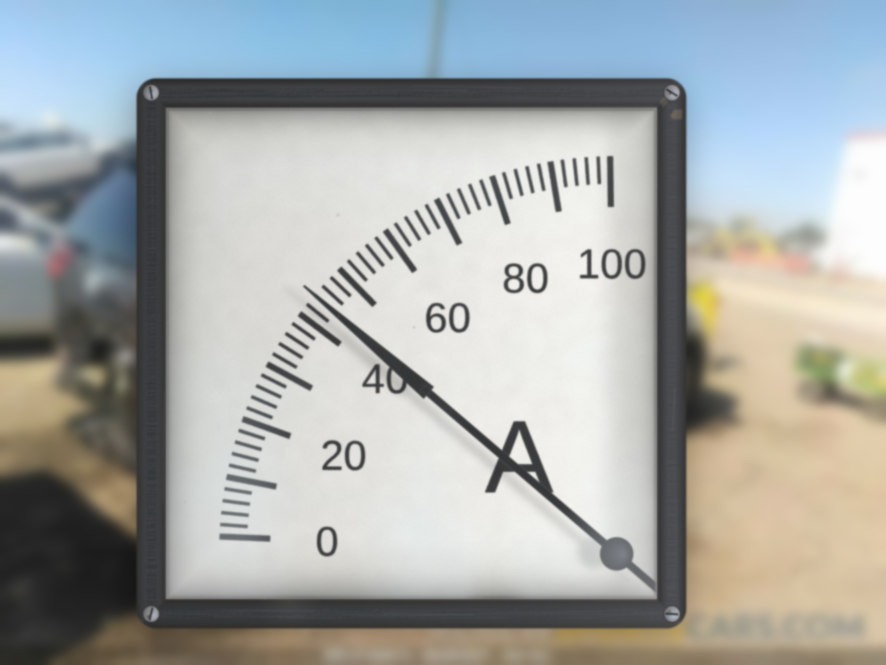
44 A
